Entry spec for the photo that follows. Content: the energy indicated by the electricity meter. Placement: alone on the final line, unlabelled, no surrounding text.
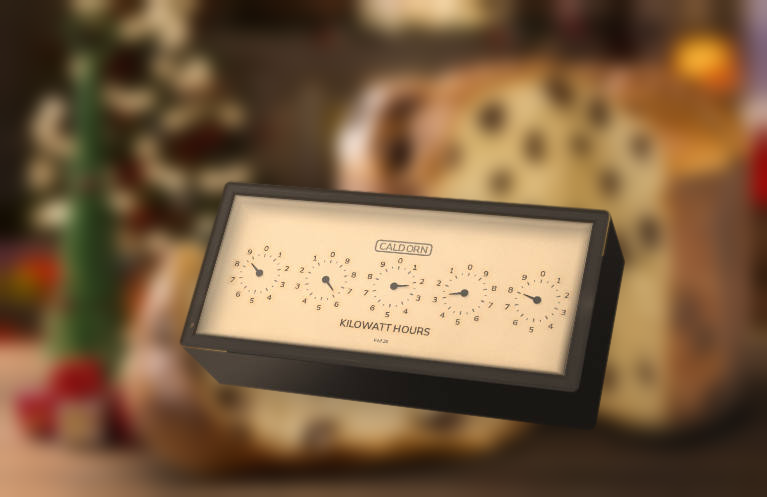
86228 kWh
